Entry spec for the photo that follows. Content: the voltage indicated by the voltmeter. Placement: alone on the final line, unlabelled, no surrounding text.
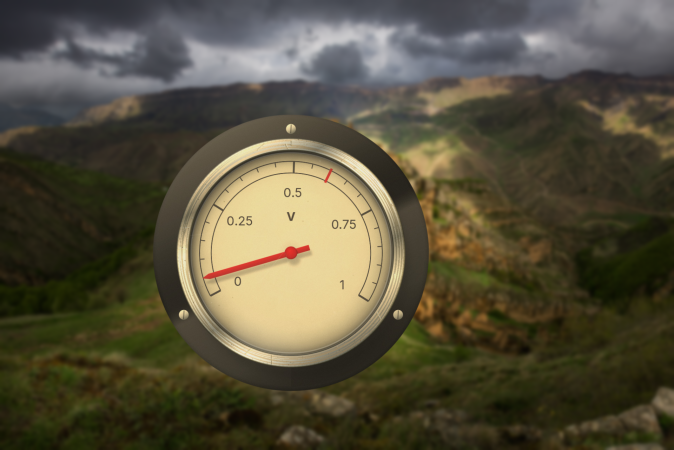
0.05 V
